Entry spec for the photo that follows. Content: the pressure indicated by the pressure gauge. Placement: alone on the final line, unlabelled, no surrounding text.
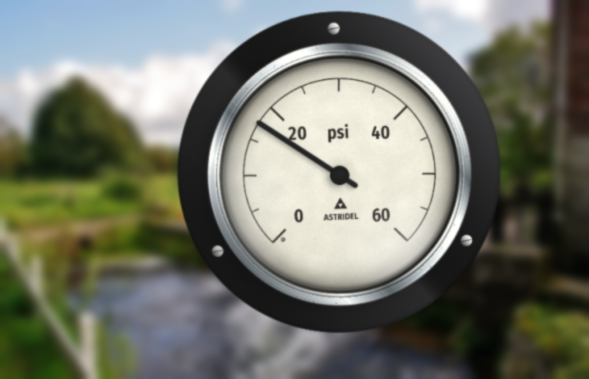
17.5 psi
